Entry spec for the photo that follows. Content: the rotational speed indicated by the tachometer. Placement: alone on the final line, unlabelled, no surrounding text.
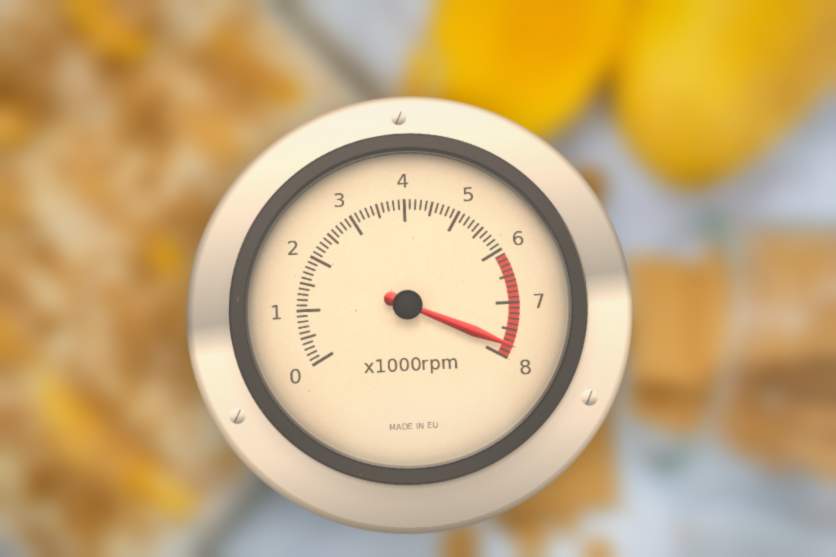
7800 rpm
